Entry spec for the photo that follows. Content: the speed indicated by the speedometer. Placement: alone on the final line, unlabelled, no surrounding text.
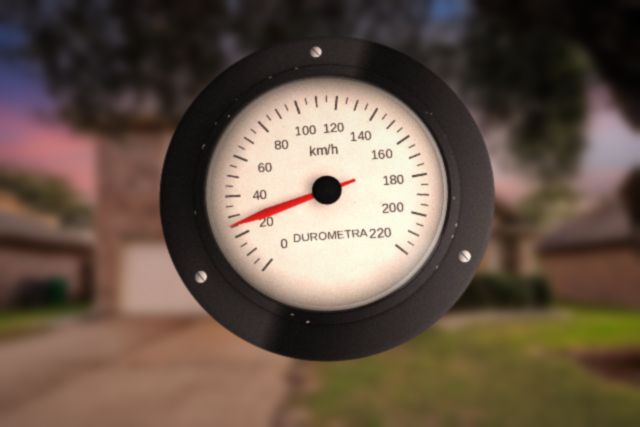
25 km/h
